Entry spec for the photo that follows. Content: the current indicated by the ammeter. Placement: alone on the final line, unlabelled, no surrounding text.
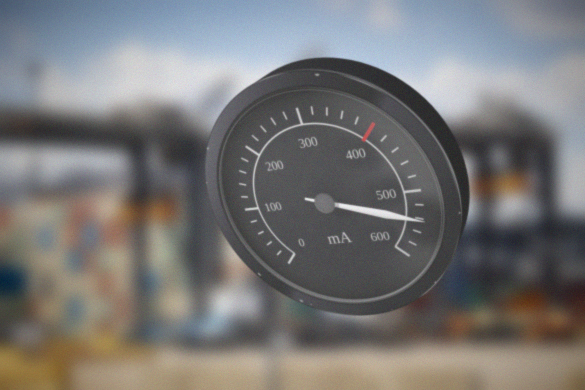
540 mA
